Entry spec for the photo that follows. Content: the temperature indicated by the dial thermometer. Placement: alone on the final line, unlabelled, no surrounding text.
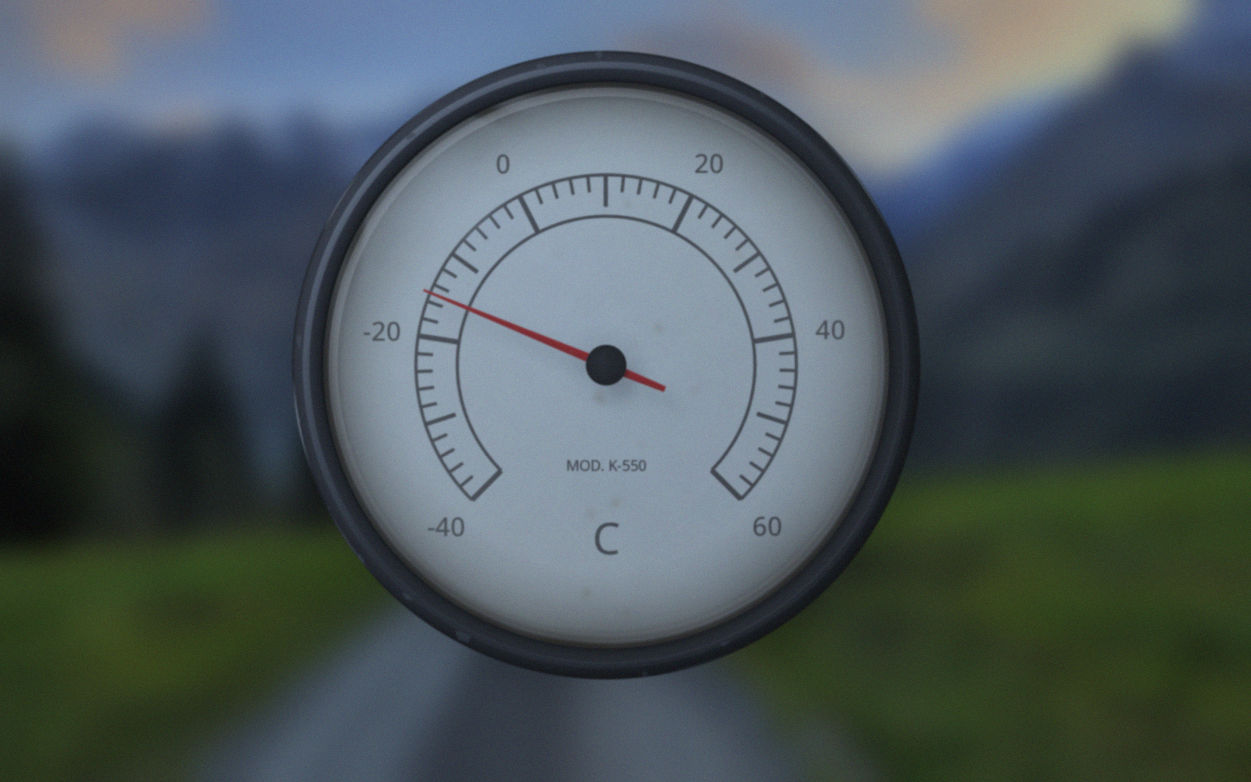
-15 °C
